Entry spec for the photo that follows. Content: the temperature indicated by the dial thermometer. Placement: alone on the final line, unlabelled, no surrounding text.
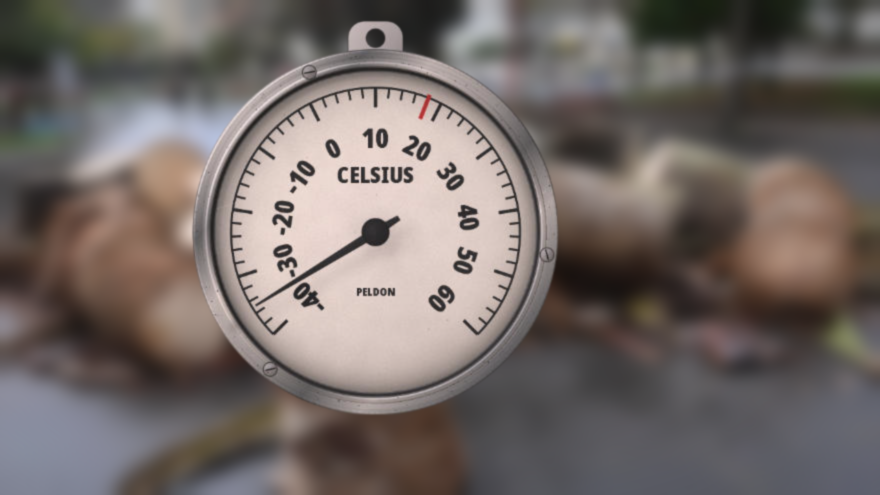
-35 °C
